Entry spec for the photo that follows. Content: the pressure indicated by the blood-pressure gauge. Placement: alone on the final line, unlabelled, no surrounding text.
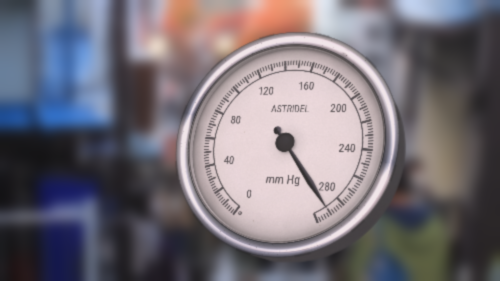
290 mmHg
